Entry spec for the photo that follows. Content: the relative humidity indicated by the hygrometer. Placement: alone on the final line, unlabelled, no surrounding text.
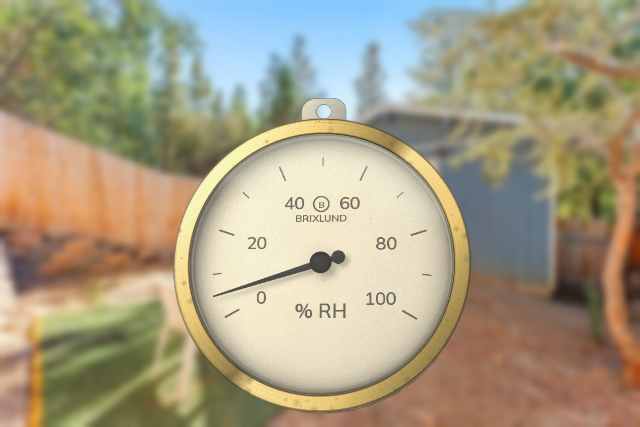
5 %
